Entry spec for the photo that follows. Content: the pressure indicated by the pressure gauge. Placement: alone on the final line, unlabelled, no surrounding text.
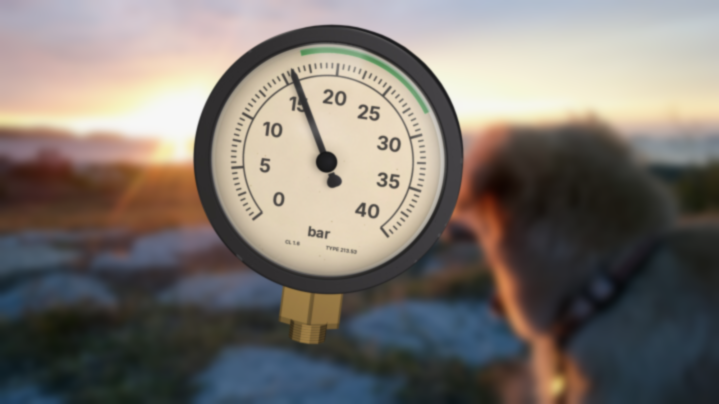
16 bar
